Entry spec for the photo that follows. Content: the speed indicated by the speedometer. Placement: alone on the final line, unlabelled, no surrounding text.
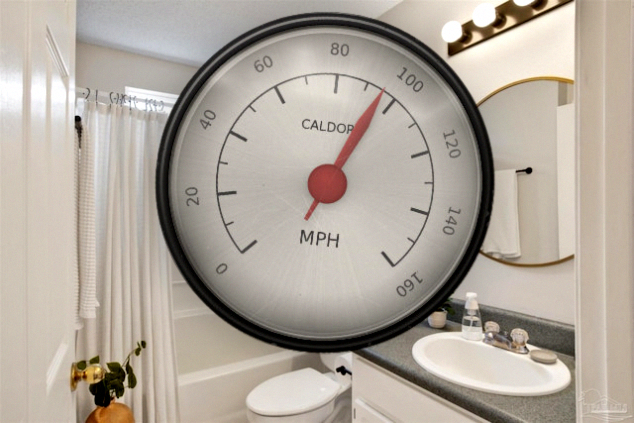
95 mph
